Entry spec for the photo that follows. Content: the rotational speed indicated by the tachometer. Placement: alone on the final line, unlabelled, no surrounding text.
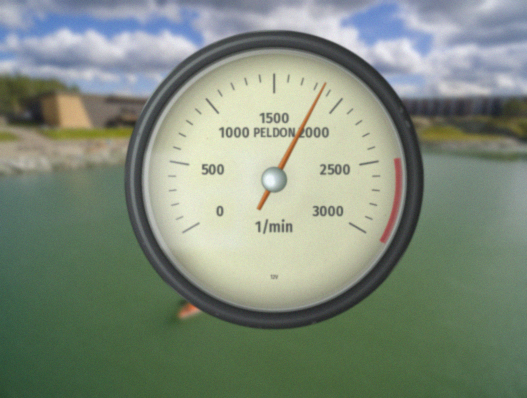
1850 rpm
